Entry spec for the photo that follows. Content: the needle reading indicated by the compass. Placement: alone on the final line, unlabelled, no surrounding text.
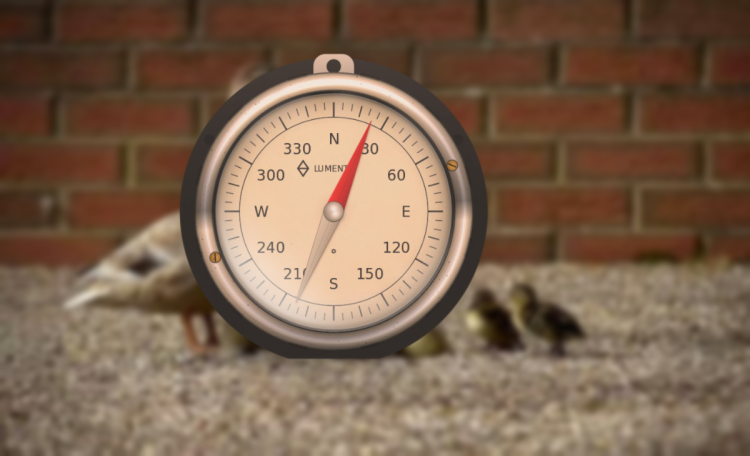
22.5 °
